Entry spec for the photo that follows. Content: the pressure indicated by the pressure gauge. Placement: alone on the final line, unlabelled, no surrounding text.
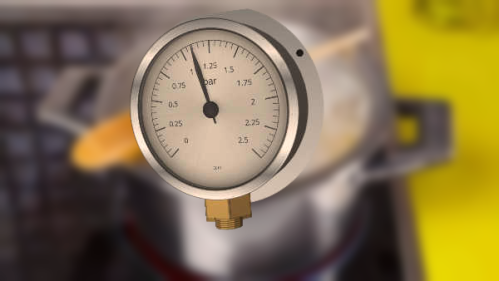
1.1 bar
